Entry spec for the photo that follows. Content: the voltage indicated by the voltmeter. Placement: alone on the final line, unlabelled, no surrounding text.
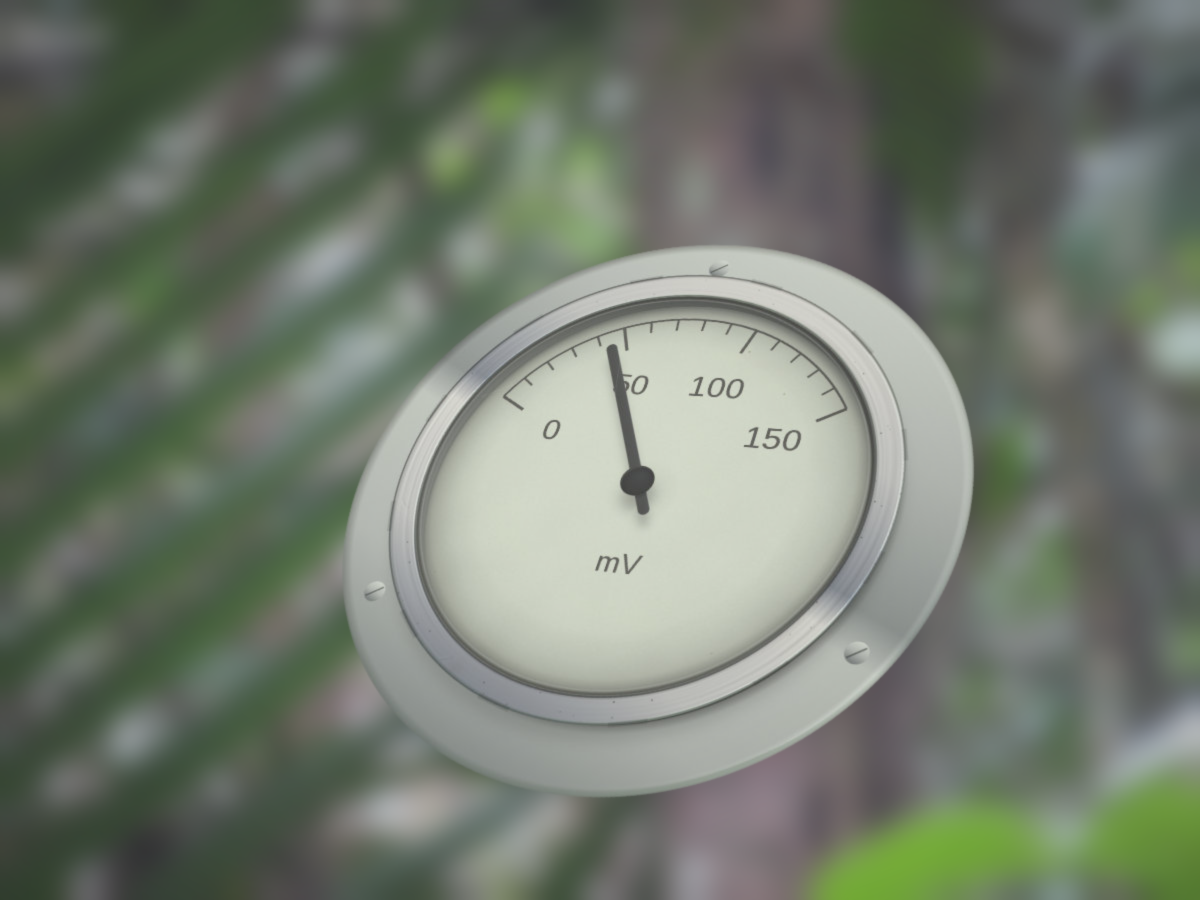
45 mV
